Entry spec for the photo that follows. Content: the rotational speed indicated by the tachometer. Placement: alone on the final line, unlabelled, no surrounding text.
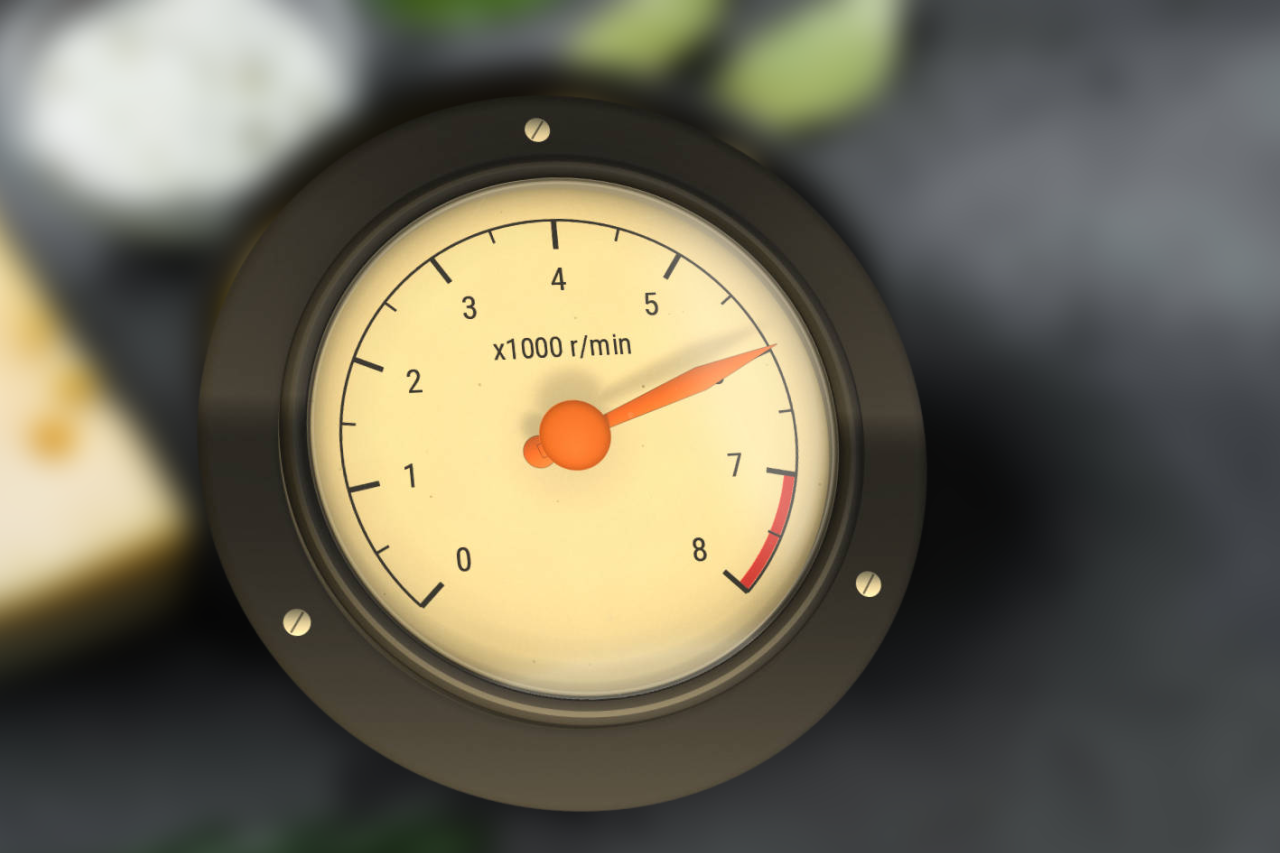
6000 rpm
